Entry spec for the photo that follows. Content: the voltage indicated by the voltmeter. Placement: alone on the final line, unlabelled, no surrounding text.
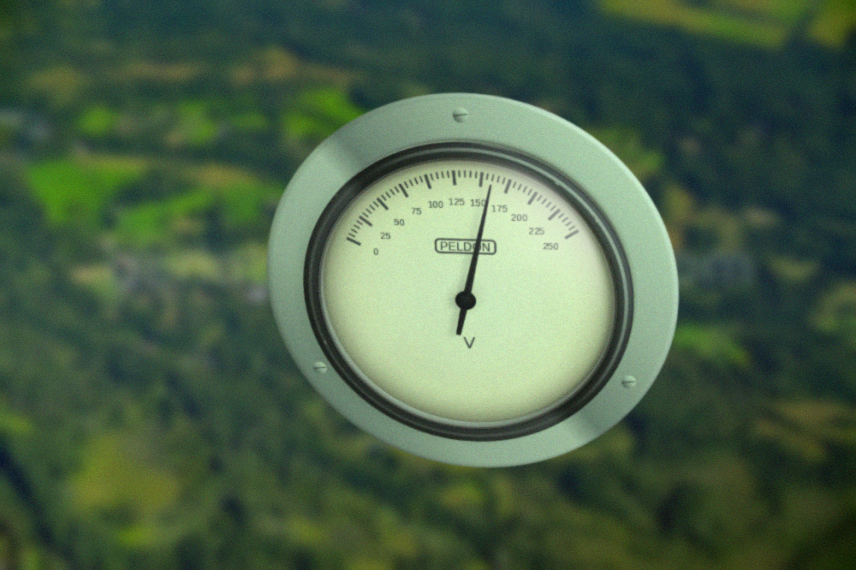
160 V
